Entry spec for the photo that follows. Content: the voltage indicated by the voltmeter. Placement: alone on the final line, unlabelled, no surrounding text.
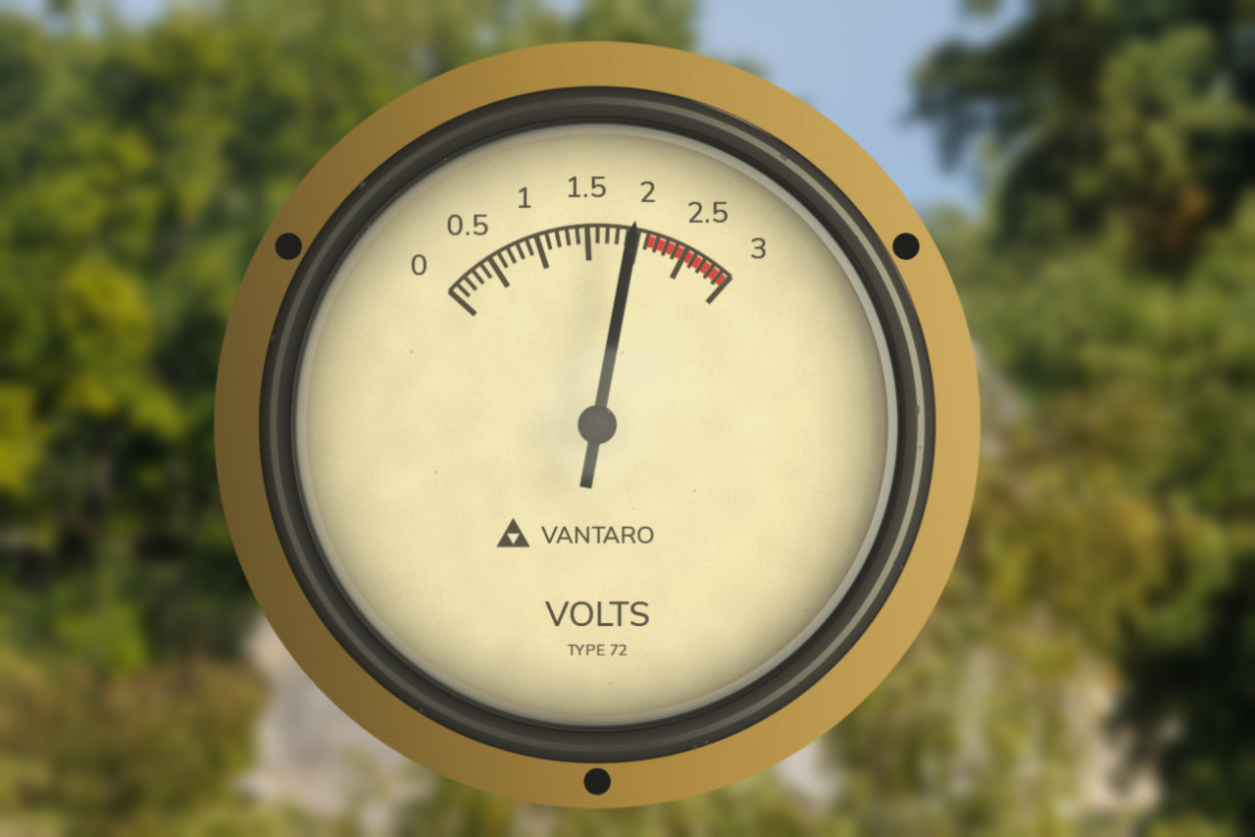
1.95 V
